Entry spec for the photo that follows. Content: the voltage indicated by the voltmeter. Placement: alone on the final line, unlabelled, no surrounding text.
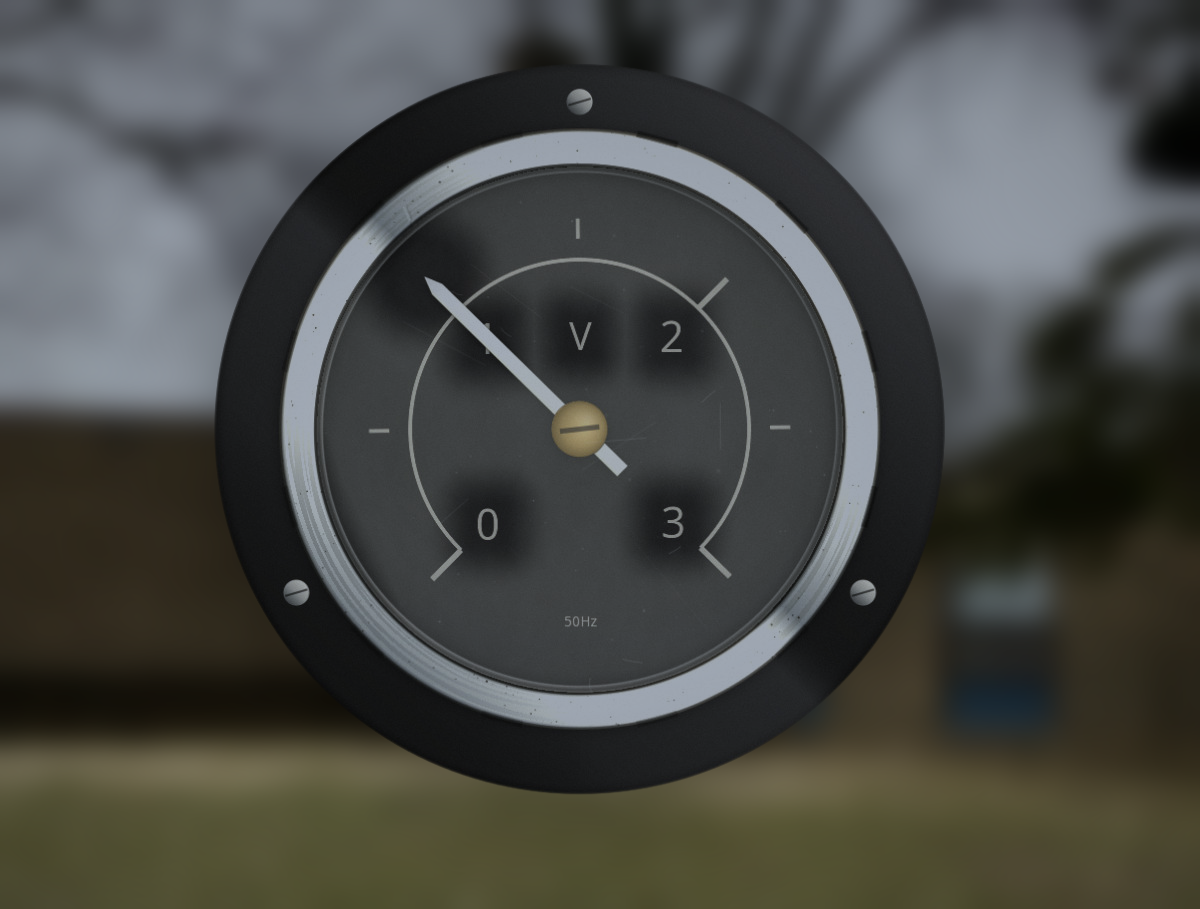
1 V
